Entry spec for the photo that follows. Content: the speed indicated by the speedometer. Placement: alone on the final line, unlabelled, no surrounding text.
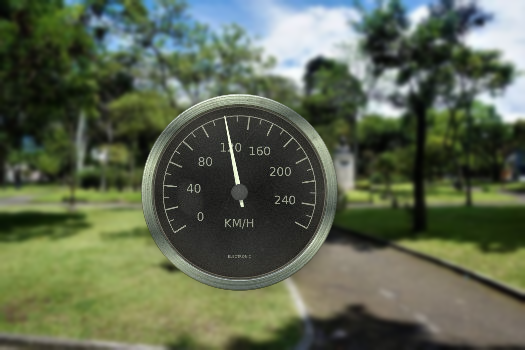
120 km/h
